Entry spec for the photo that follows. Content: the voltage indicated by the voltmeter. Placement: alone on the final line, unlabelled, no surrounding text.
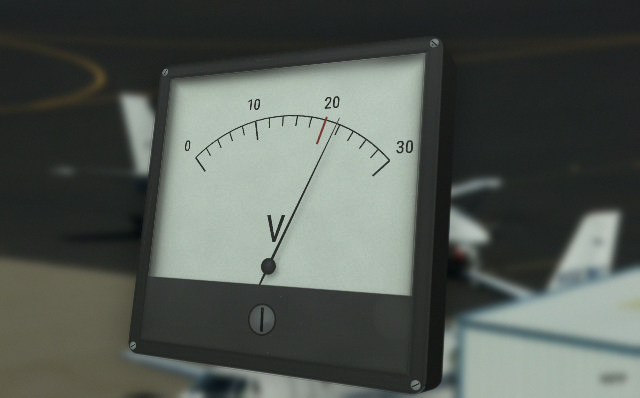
22 V
